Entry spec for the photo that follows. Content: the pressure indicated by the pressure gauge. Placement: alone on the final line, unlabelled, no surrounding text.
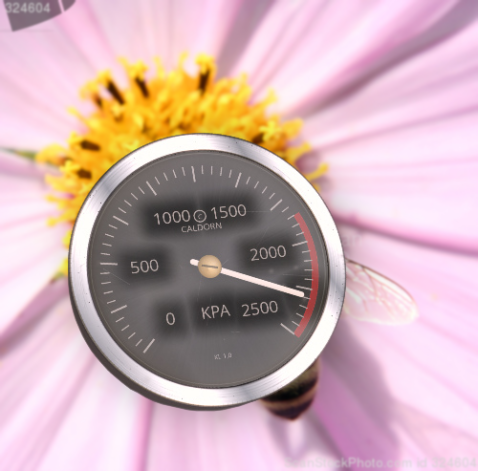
2300 kPa
